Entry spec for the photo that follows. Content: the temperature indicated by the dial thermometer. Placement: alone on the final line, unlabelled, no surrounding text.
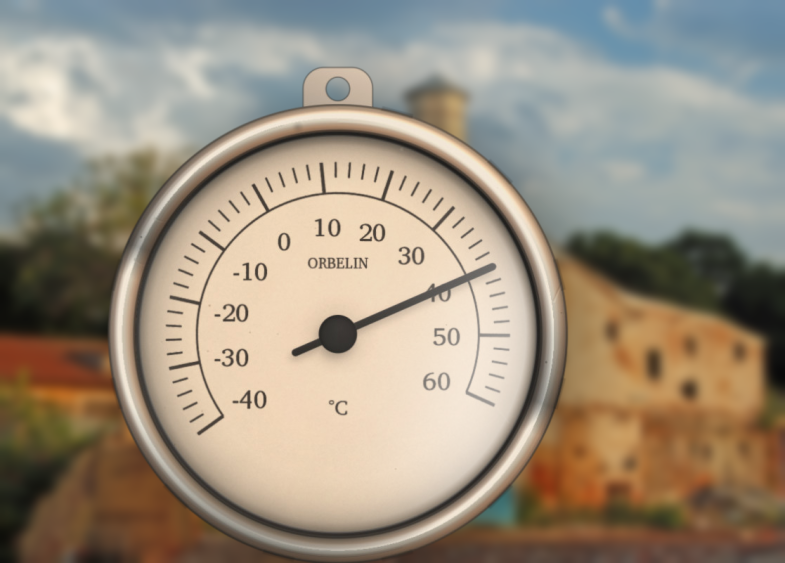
40 °C
